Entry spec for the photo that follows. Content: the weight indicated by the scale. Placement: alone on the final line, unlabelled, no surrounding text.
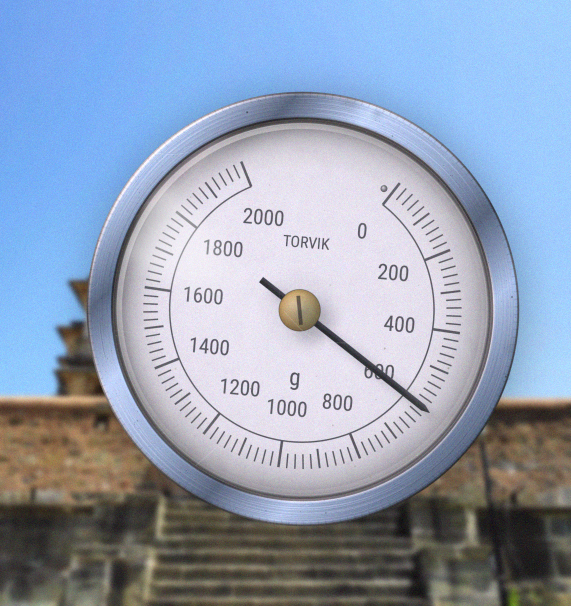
600 g
